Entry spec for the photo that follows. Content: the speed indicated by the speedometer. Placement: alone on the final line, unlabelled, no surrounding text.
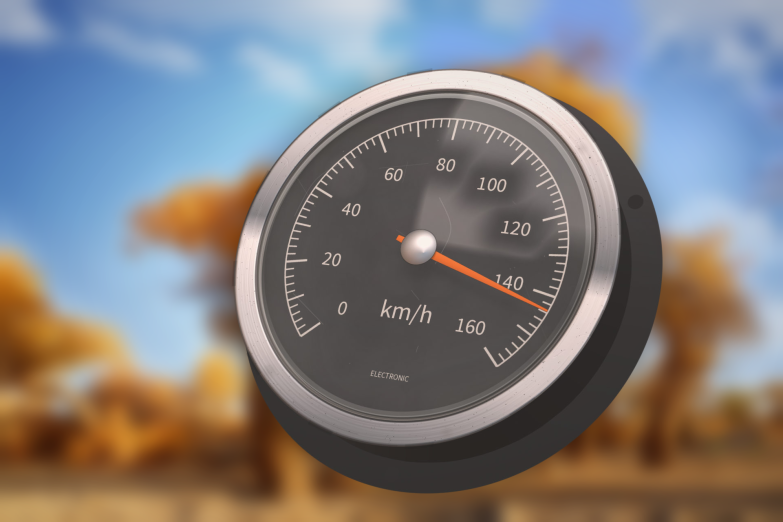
144 km/h
